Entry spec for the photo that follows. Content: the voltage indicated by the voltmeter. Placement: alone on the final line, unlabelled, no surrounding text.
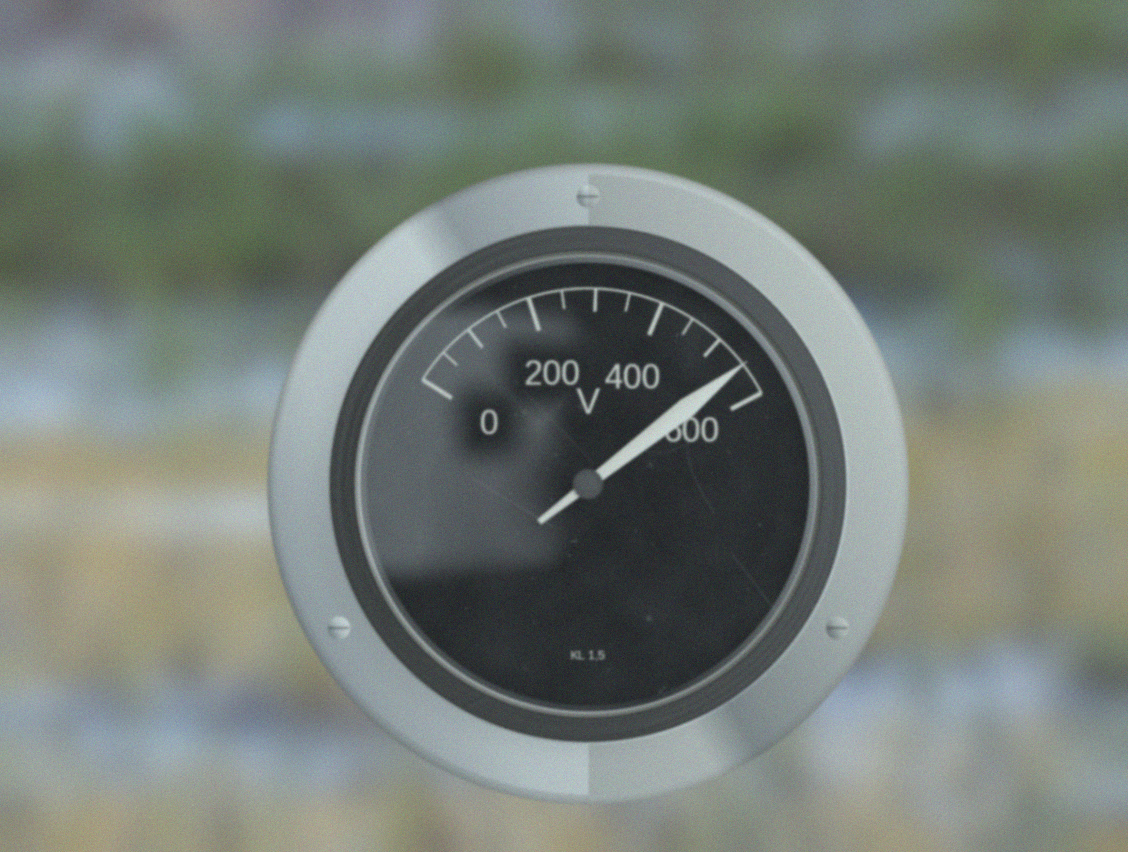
550 V
